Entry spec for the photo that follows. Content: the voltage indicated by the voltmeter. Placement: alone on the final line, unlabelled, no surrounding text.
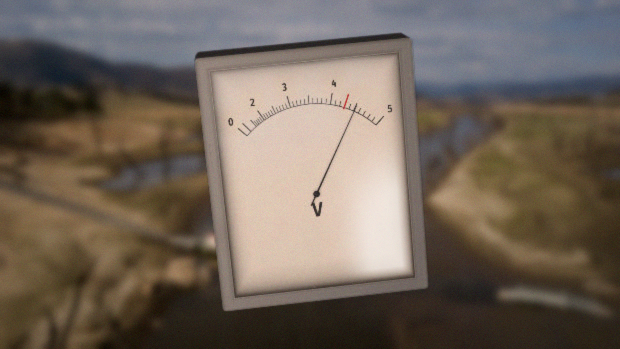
4.5 V
